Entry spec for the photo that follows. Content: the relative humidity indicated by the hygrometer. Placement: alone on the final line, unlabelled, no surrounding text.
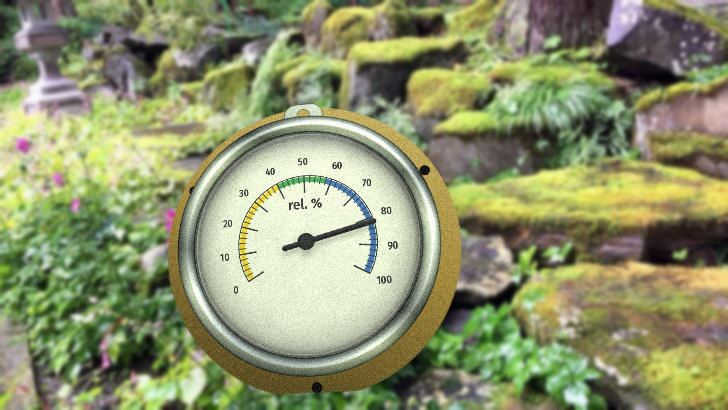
82 %
